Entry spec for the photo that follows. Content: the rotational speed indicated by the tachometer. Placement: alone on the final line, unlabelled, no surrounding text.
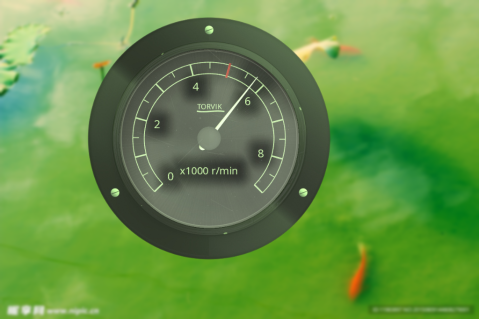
5750 rpm
